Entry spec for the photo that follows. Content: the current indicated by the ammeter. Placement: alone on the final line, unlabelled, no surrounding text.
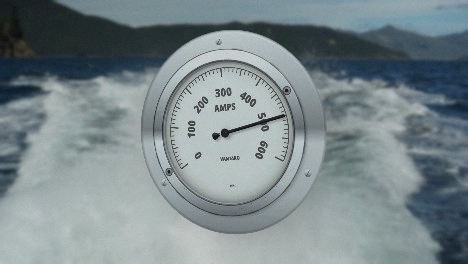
500 A
